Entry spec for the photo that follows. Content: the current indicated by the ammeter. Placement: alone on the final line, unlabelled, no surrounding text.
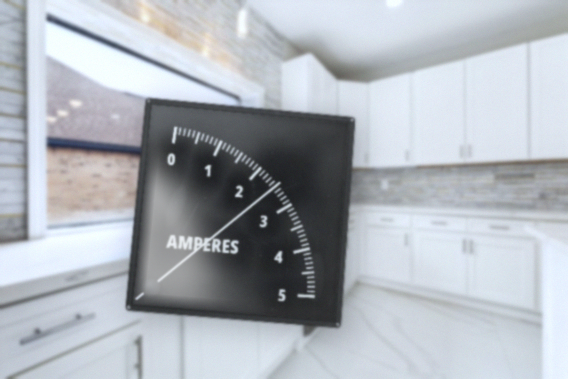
2.5 A
